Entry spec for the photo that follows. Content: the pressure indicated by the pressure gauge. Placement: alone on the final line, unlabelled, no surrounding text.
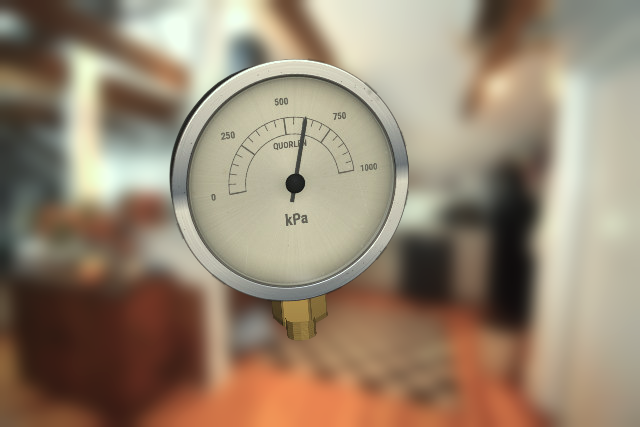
600 kPa
